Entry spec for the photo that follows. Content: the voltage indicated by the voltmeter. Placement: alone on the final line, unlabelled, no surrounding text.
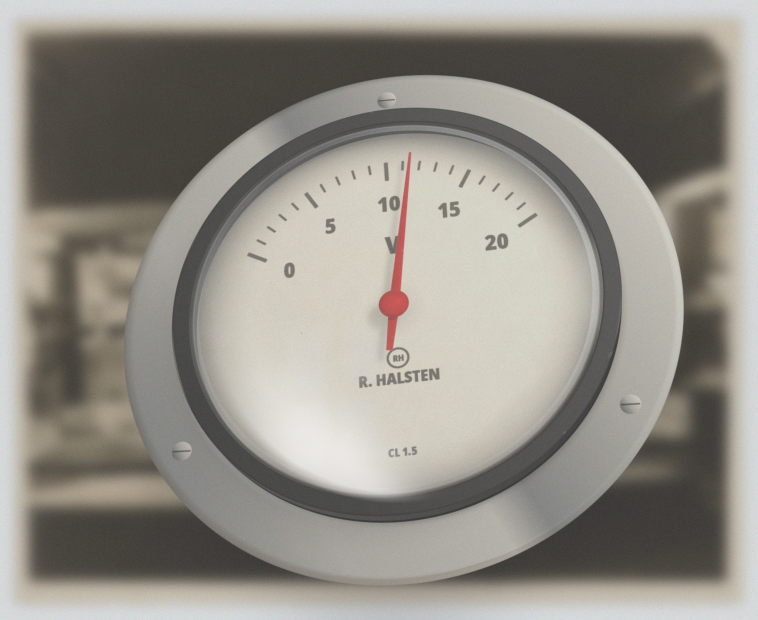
11.5 V
